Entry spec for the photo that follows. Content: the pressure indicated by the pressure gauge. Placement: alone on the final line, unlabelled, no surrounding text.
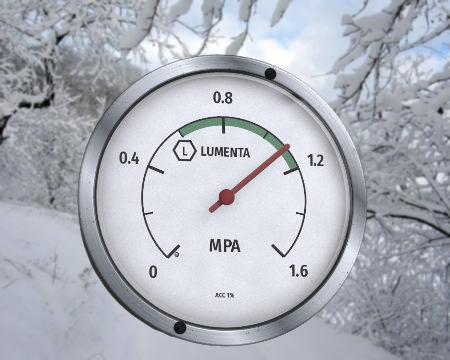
1.1 MPa
